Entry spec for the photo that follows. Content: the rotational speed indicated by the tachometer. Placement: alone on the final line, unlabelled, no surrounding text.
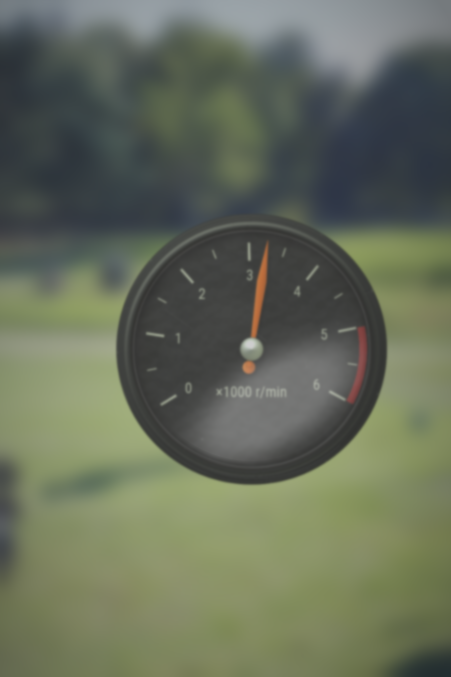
3250 rpm
